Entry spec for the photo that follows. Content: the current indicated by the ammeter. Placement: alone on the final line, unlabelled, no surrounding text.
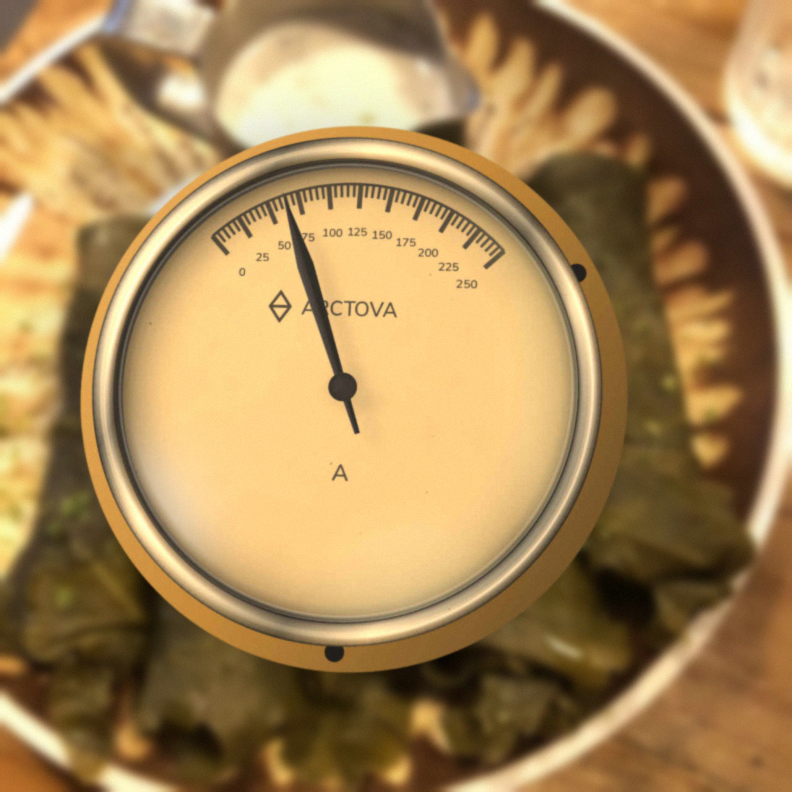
65 A
